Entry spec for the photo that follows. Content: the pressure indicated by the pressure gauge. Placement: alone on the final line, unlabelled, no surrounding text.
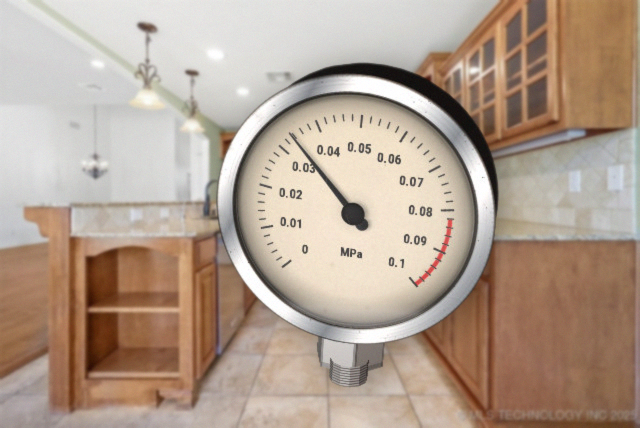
0.034 MPa
